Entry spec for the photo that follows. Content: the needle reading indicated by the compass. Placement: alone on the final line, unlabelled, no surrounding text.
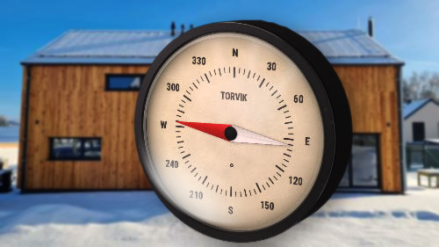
275 °
